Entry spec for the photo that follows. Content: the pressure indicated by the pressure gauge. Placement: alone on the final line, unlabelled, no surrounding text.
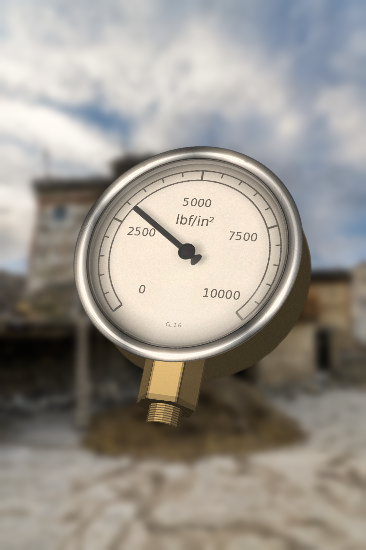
3000 psi
